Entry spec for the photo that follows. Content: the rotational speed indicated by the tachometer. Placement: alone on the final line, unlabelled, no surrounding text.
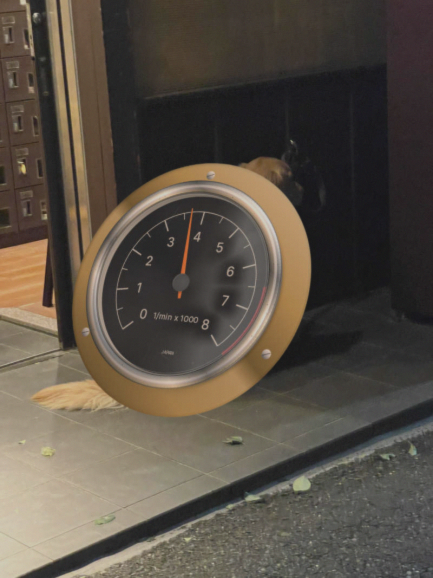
3750 rpm
